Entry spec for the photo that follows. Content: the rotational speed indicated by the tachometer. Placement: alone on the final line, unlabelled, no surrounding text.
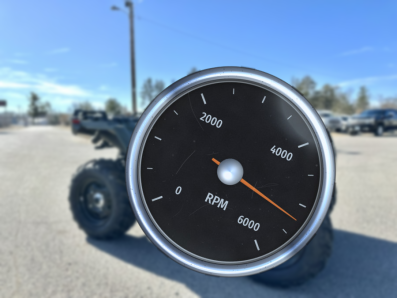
5250 rpm
